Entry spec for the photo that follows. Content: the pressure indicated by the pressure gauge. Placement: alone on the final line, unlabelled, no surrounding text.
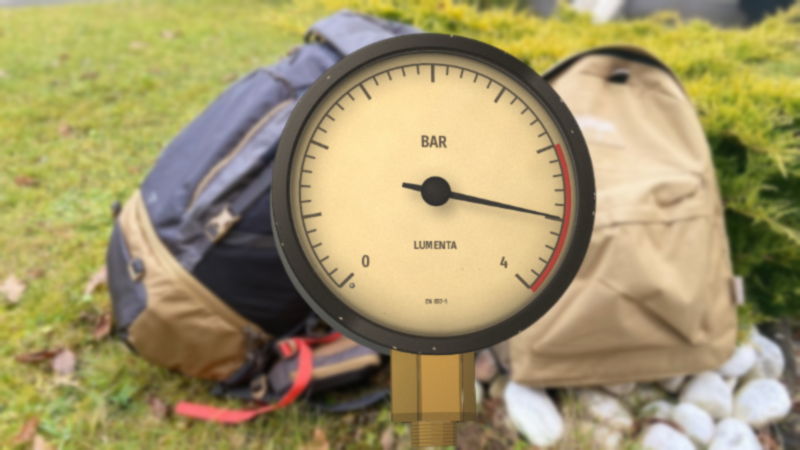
3.5 bar
